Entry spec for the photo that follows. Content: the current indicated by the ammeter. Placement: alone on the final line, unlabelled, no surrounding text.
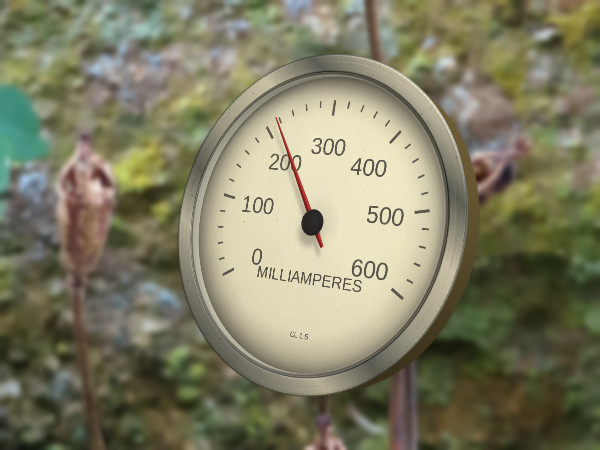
220 mA
